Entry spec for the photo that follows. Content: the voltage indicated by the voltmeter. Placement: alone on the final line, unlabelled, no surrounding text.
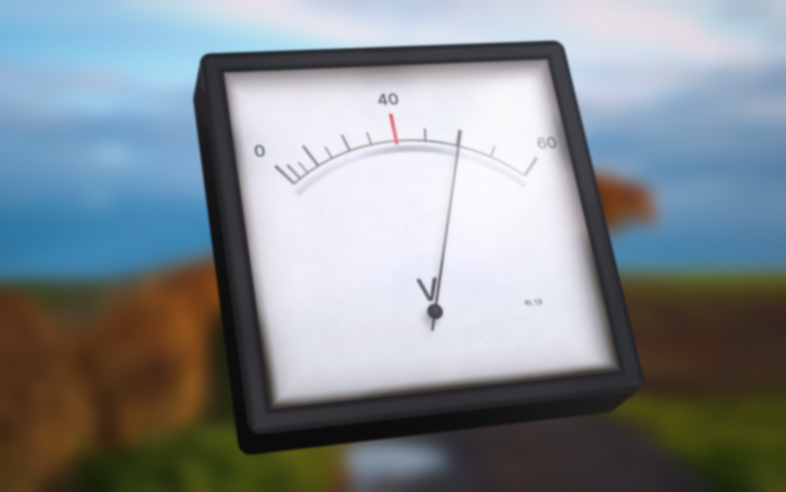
50 V
